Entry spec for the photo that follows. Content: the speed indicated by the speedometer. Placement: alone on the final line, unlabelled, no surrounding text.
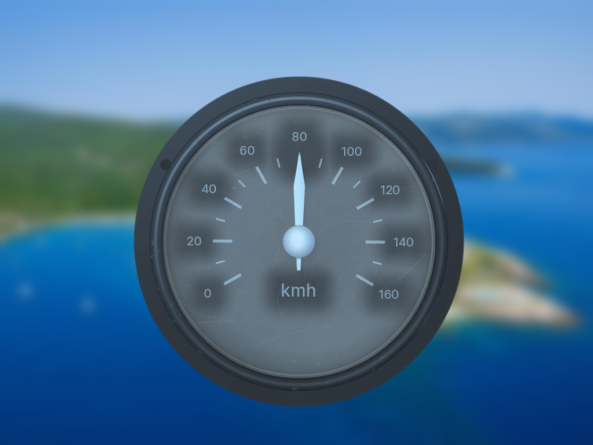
80 km/h
